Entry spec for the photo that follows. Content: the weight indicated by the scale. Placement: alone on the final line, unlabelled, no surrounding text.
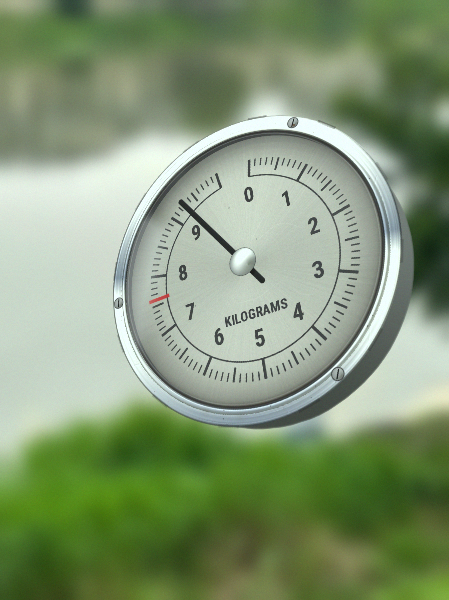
9.3 kg
